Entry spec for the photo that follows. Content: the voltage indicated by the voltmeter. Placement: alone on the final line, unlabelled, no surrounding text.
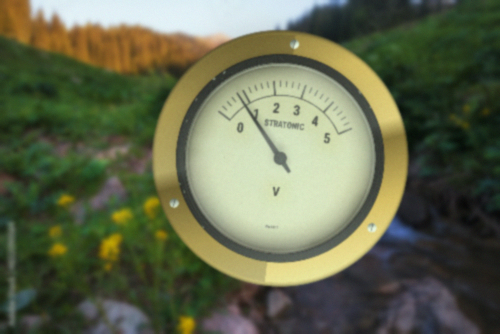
0.8 V
